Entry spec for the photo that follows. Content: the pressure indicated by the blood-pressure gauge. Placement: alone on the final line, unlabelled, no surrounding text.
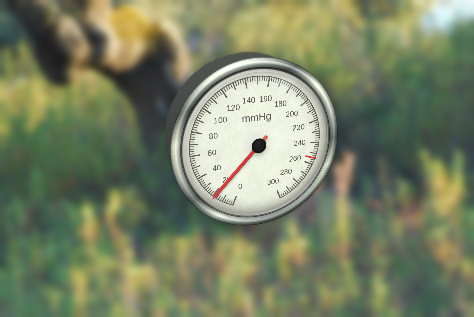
20 mmHg
